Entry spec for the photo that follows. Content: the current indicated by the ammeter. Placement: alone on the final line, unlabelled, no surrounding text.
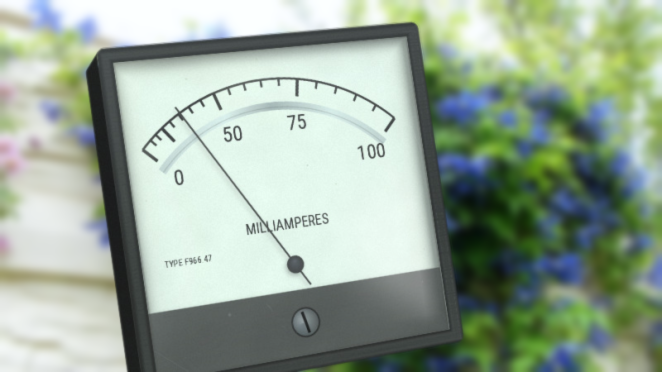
35 mA
